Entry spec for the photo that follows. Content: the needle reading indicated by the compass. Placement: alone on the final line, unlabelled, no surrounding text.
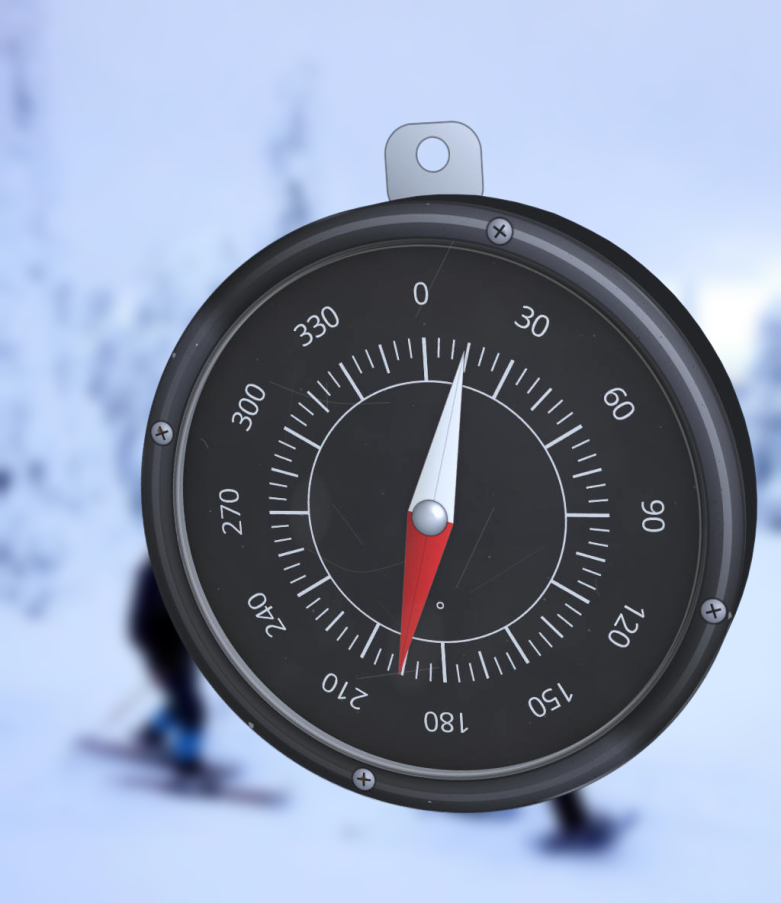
195 °
